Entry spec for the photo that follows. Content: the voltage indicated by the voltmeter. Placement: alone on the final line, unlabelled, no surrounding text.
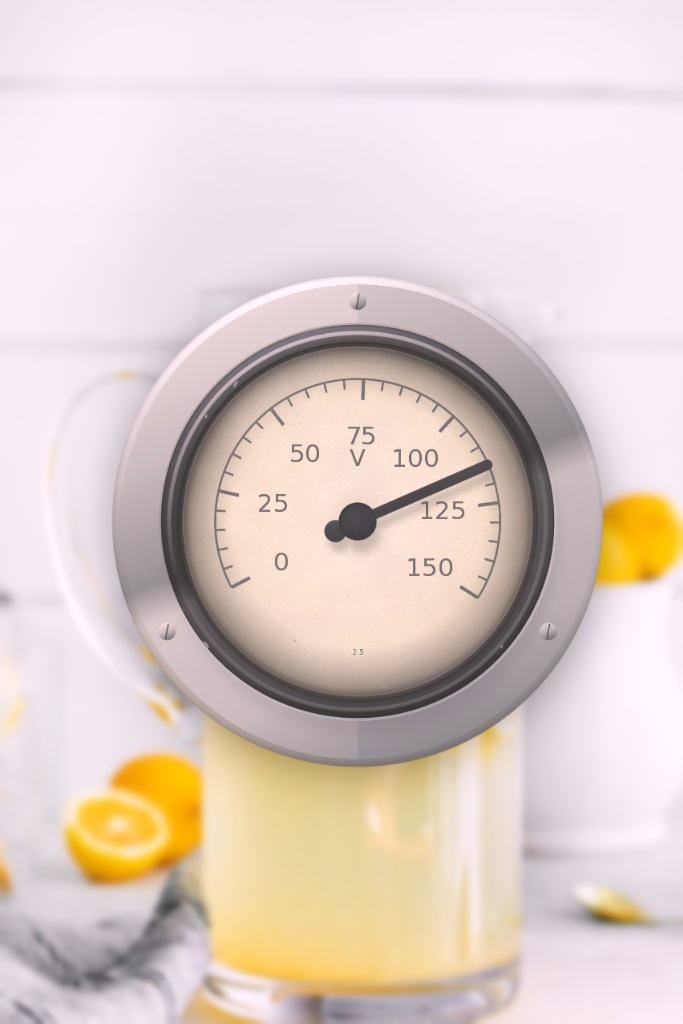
115 V
